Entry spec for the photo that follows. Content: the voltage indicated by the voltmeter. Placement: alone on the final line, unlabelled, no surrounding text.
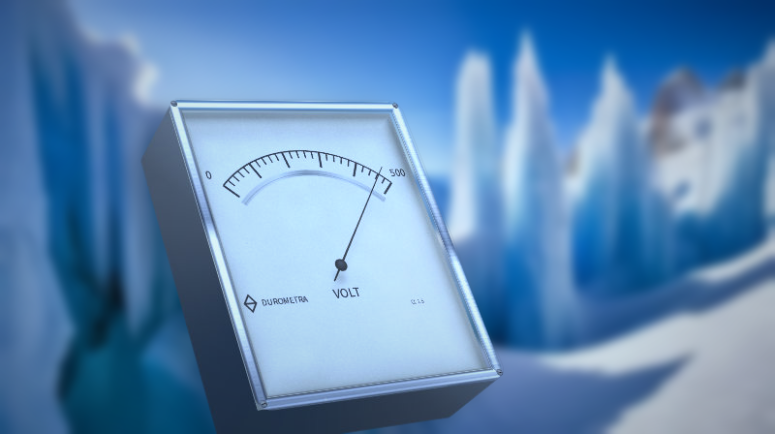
460 V
